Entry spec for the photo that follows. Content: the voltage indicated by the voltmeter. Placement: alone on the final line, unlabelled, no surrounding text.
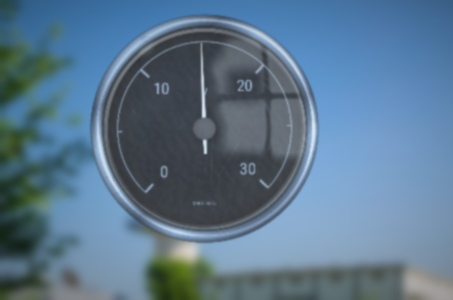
15 V
